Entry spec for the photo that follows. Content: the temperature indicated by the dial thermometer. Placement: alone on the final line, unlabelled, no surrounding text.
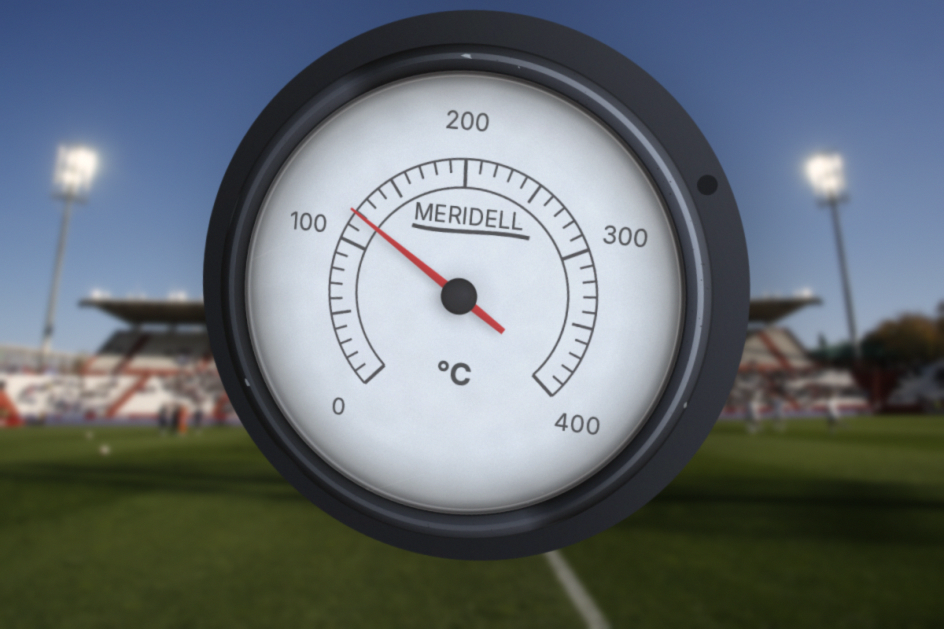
120 °C
